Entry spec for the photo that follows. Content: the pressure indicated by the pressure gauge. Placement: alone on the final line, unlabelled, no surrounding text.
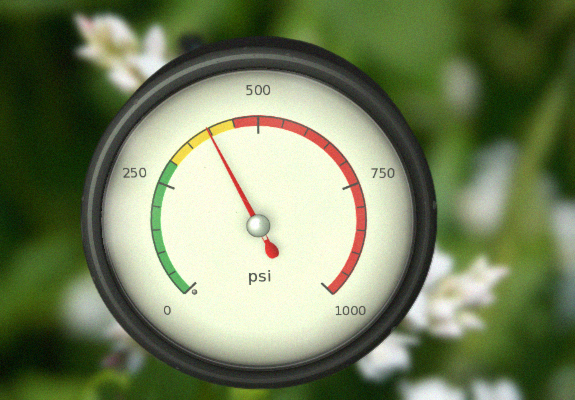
400 psi
